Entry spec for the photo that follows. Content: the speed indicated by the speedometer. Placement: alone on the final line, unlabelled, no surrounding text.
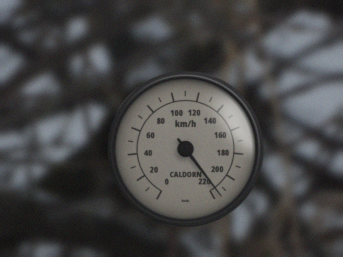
215 km/h
